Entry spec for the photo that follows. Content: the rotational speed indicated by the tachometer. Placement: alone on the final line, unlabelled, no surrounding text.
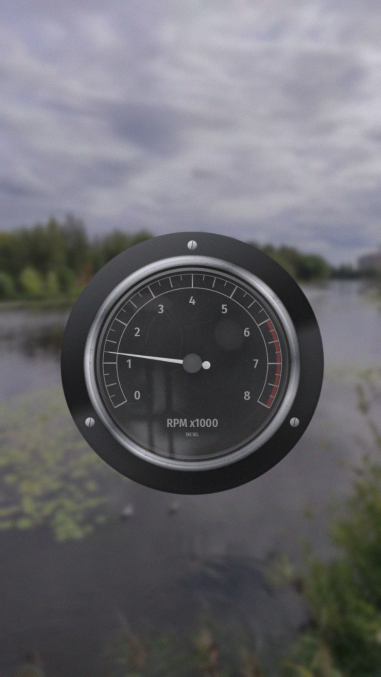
1250 rpm
